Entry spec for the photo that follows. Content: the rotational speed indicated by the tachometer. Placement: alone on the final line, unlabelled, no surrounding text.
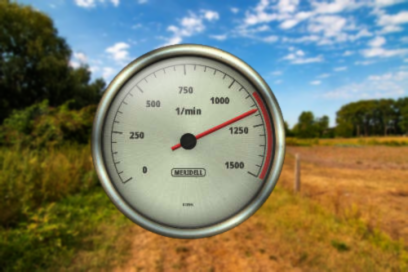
1175 rpm
